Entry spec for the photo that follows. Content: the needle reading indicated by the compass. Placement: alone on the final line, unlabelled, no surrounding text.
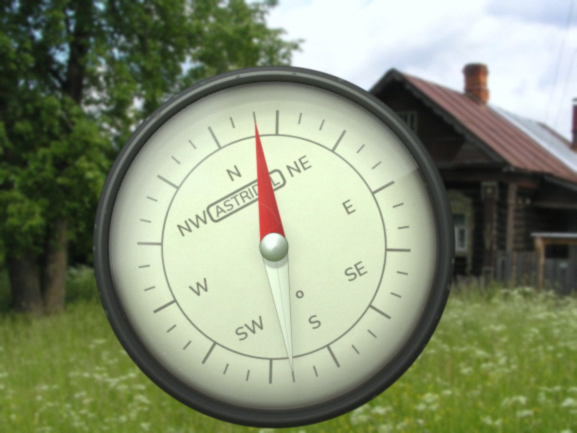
20 °
